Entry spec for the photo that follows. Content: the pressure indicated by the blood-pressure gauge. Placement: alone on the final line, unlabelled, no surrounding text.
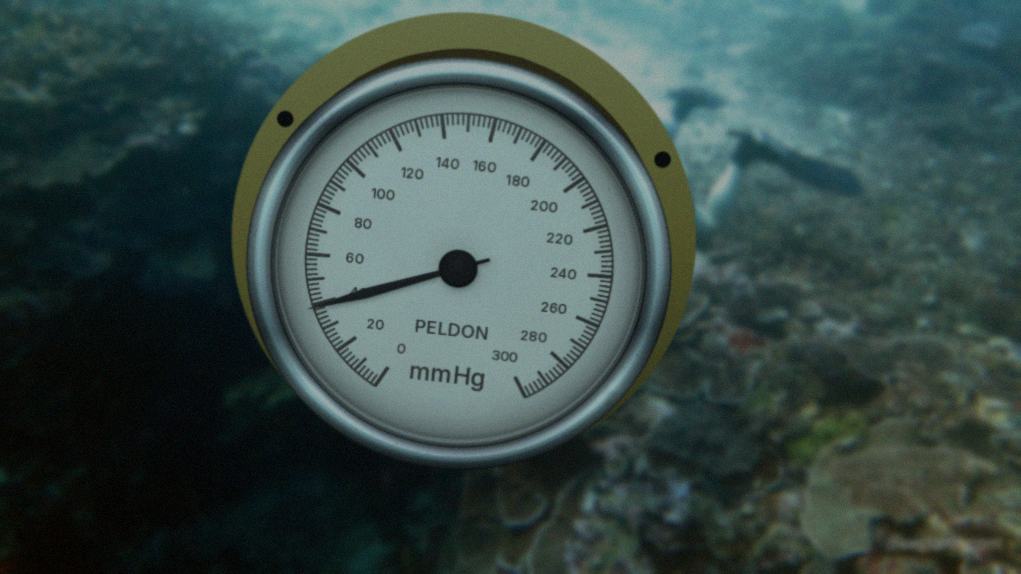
40 mmHg
